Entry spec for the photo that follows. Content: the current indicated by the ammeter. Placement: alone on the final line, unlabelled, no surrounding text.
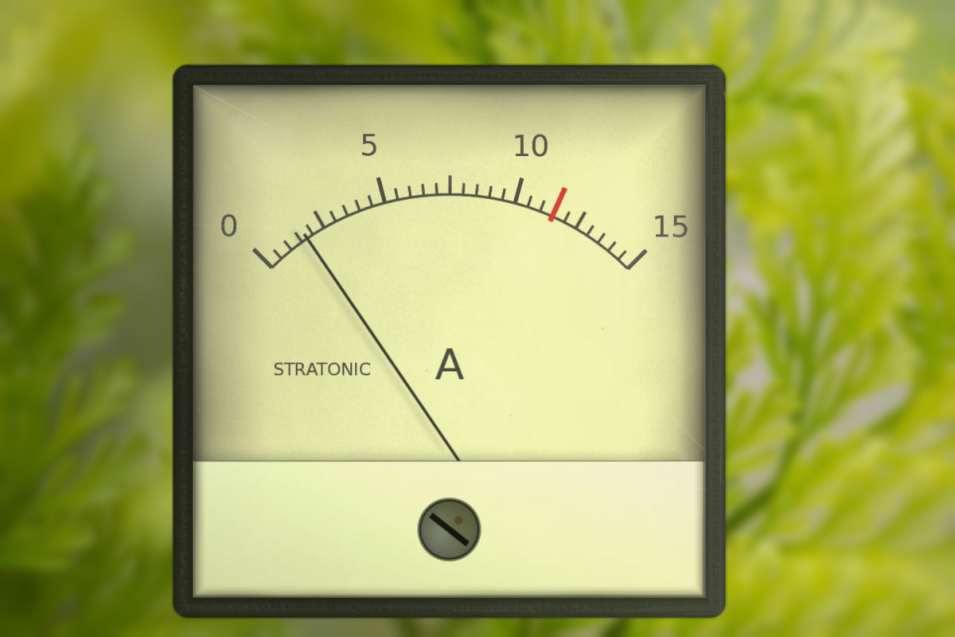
1.75 A
